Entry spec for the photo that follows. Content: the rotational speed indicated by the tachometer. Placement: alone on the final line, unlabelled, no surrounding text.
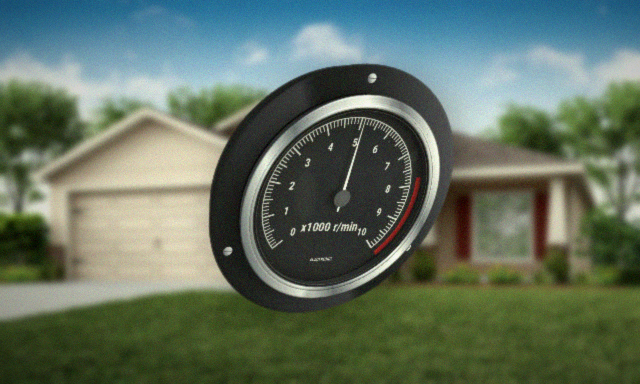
5000 rpm
